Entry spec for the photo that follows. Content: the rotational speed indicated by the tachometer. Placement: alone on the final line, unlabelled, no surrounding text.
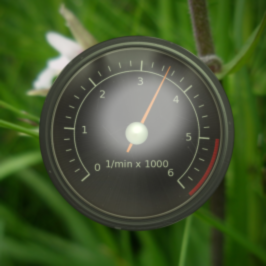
3500 rpm
